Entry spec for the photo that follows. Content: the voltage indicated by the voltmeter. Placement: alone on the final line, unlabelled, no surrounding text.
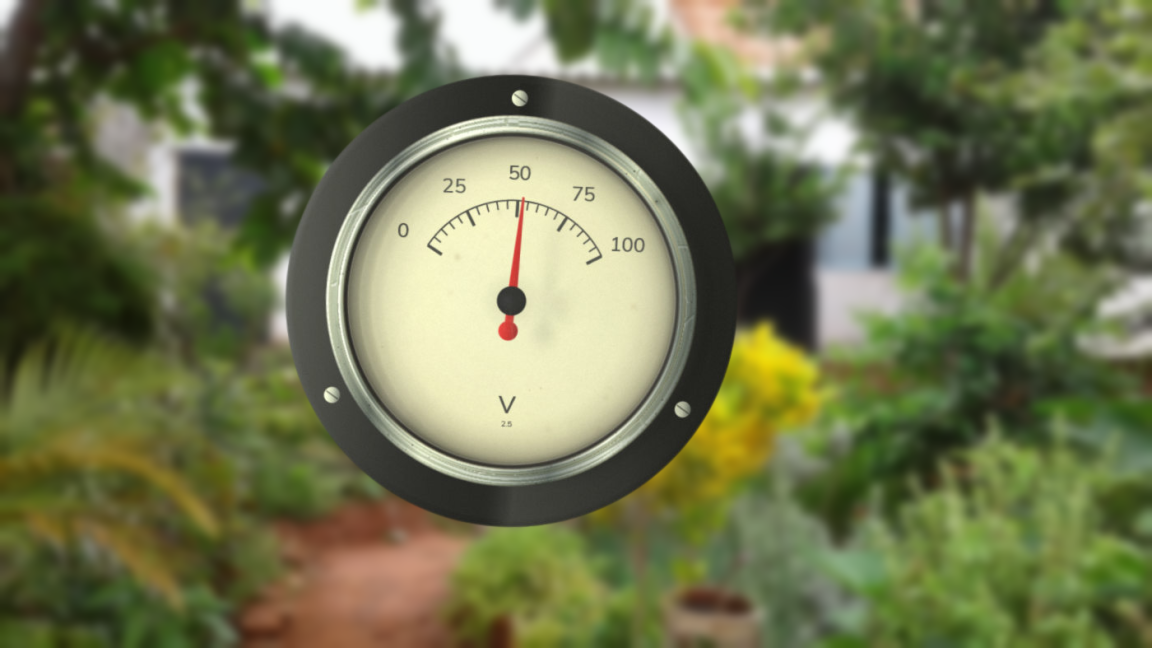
52.5 V
